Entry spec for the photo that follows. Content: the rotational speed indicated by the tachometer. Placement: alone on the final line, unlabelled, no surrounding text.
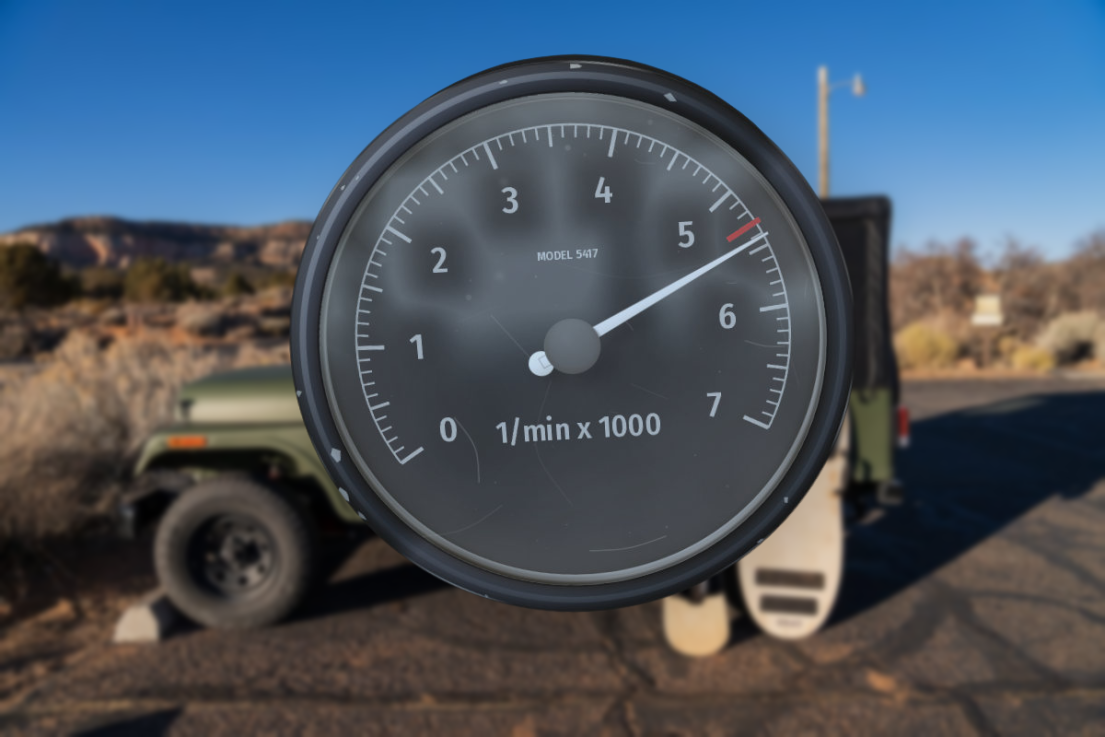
5400 rpm
